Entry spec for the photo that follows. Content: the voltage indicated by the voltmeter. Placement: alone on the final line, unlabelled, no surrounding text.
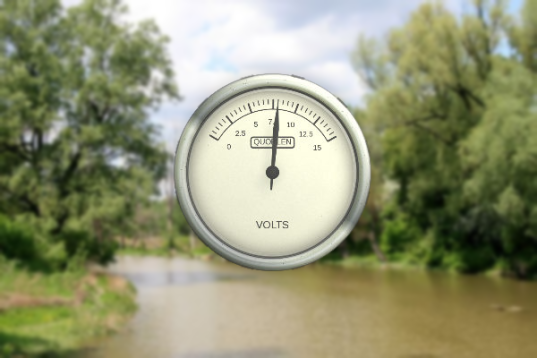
8 V
